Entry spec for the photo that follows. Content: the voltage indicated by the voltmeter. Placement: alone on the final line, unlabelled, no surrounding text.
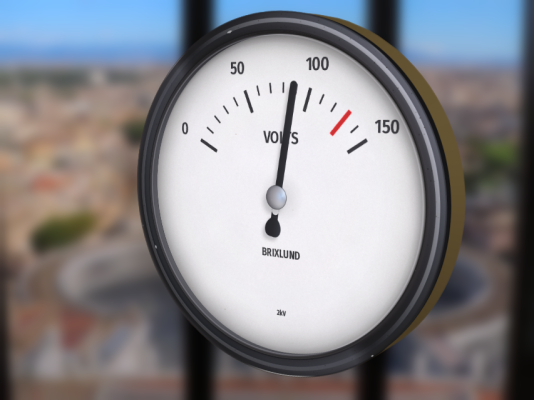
90 V
